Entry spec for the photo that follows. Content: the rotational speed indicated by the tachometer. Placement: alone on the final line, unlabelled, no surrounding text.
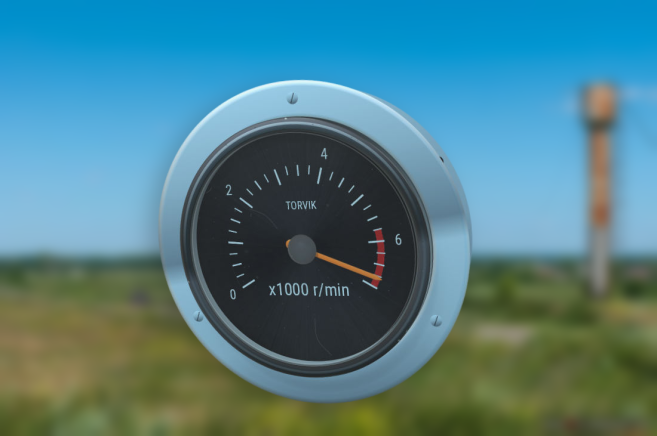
6750 rpm
